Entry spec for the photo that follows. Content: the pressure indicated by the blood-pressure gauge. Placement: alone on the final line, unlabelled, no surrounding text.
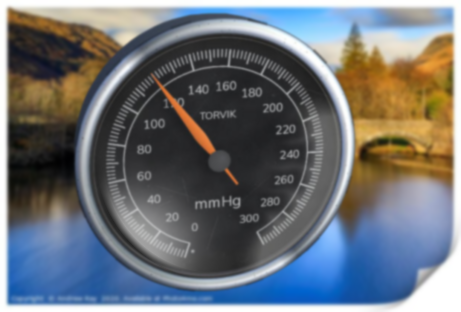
120 mmHg
